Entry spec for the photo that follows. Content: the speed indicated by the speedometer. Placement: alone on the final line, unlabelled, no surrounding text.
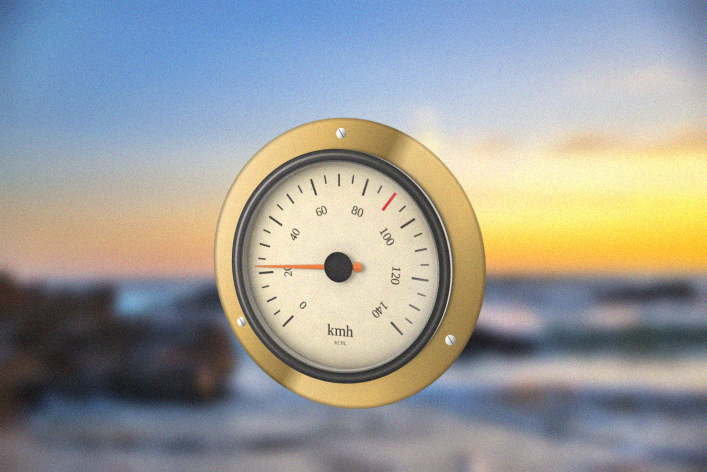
22.5 km/h
